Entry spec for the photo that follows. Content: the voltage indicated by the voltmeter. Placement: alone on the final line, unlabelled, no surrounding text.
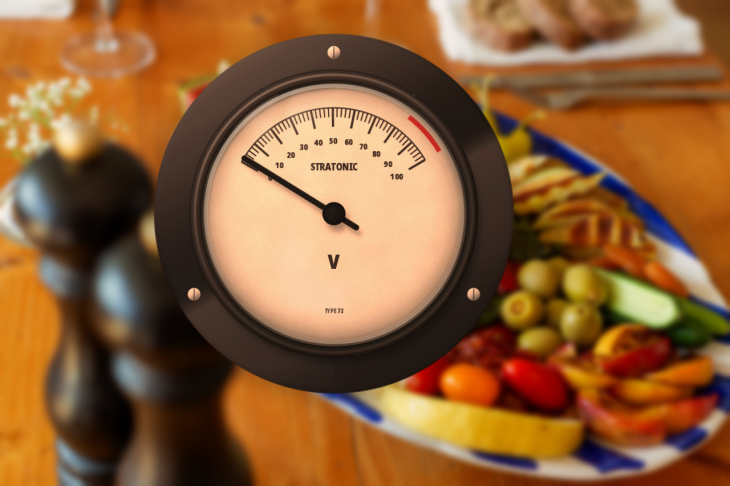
2 V
